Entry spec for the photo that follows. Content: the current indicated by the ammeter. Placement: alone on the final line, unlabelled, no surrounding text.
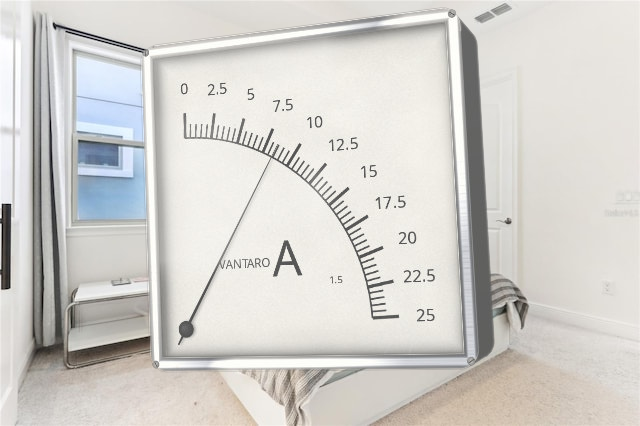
8.5 A
